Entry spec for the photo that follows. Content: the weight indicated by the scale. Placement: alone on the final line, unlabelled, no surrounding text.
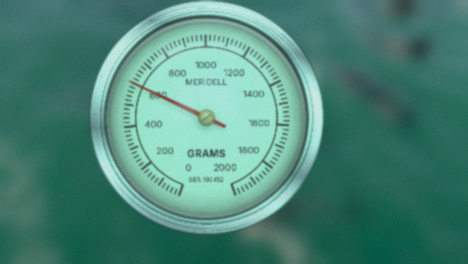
600 g
